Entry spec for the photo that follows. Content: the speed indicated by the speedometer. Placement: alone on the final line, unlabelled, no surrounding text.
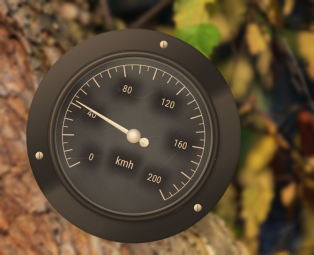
42.5 km/h
